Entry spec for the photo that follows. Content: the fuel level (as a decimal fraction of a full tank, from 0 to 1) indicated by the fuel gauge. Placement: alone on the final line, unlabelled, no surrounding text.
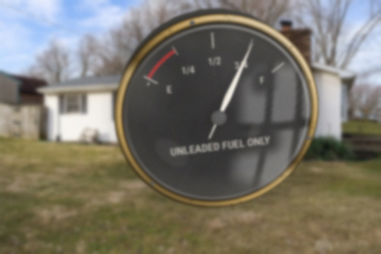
0.75
